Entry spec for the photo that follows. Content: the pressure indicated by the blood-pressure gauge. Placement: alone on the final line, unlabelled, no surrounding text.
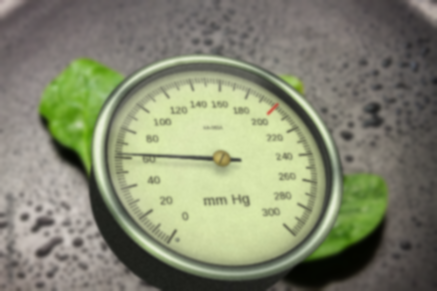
60 mmHg
